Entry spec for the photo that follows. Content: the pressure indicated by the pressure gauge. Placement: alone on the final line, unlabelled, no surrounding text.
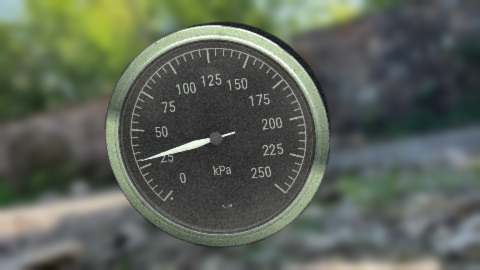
30 kPa
